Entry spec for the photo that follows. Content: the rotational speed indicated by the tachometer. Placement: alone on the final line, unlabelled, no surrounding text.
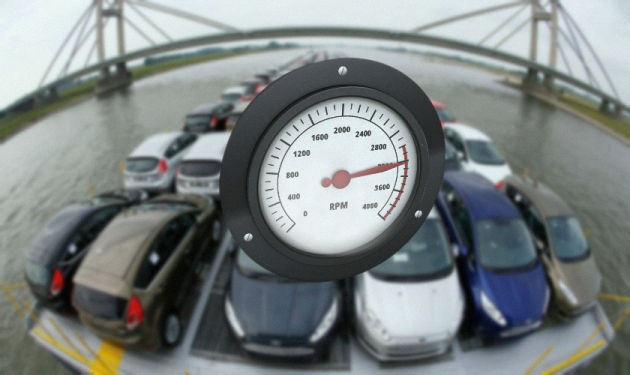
3200 rpm
